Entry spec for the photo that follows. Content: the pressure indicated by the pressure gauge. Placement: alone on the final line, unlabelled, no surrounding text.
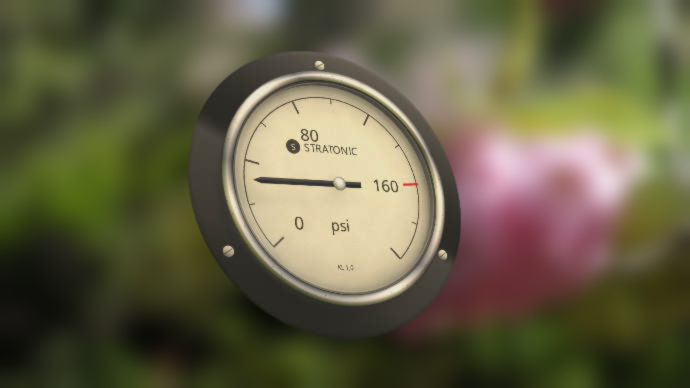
30 psi
